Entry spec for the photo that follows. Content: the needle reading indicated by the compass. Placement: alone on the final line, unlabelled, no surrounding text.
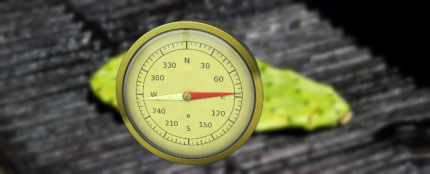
85 °
